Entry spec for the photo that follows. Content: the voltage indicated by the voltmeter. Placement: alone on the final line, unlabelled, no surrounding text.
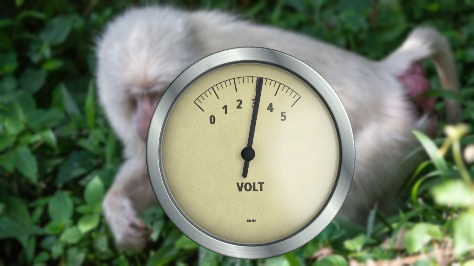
3.2 V
